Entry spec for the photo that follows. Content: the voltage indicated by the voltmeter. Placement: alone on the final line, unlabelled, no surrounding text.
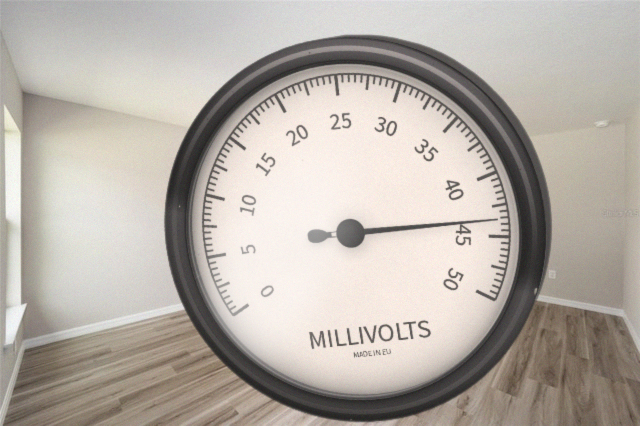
43.5 mV
